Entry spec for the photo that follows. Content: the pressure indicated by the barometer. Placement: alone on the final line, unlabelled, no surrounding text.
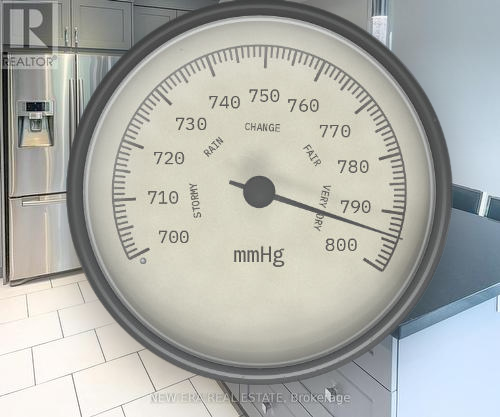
794 mmHg
